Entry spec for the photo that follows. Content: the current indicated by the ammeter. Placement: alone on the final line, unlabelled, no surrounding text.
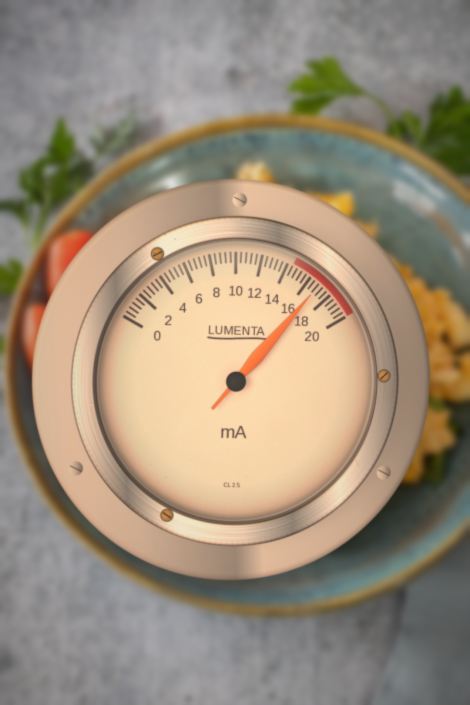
16.8 mA
